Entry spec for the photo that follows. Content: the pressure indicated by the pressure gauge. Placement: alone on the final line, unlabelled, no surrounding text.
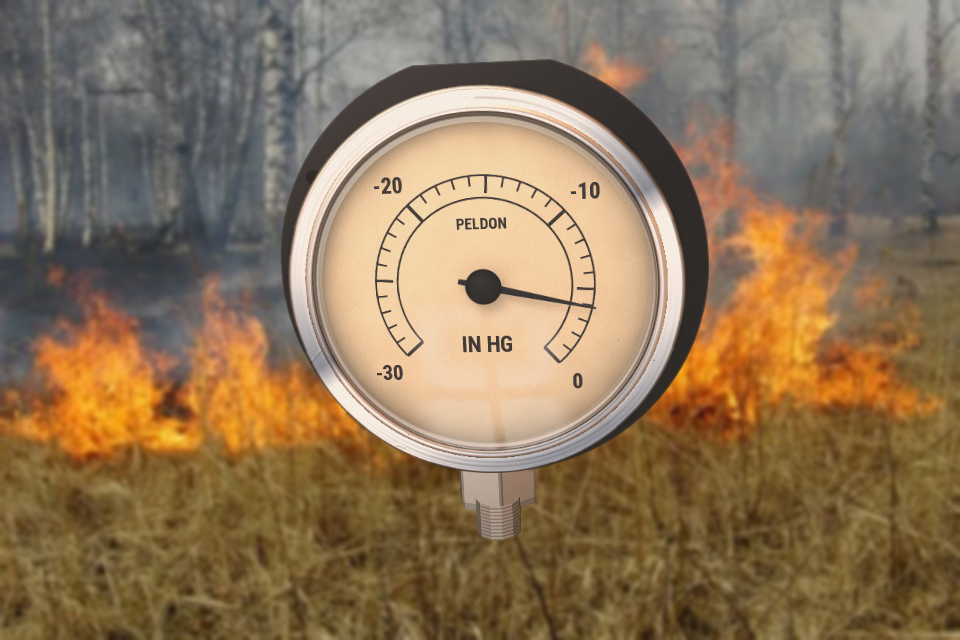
-4 inHg
